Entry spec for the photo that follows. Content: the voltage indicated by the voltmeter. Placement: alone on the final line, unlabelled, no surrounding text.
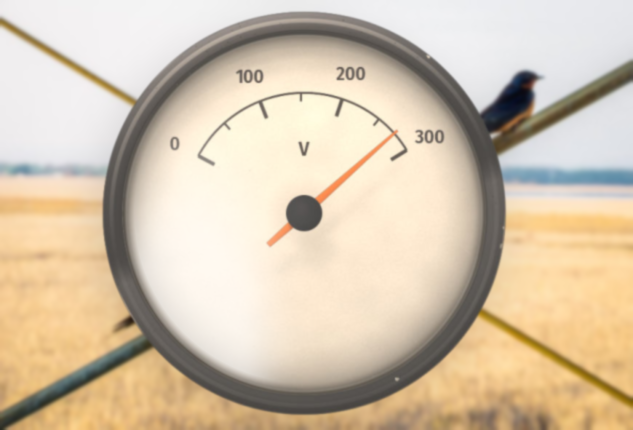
275 V
